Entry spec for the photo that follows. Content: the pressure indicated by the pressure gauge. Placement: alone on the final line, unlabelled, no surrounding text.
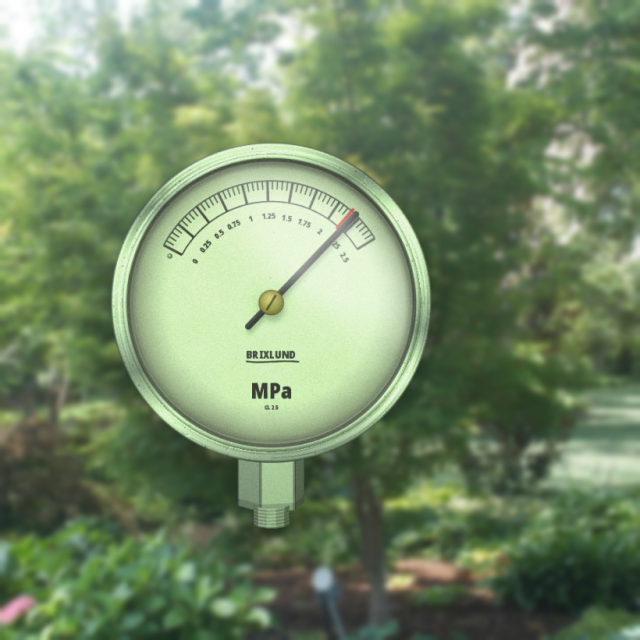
2.2 MPa
